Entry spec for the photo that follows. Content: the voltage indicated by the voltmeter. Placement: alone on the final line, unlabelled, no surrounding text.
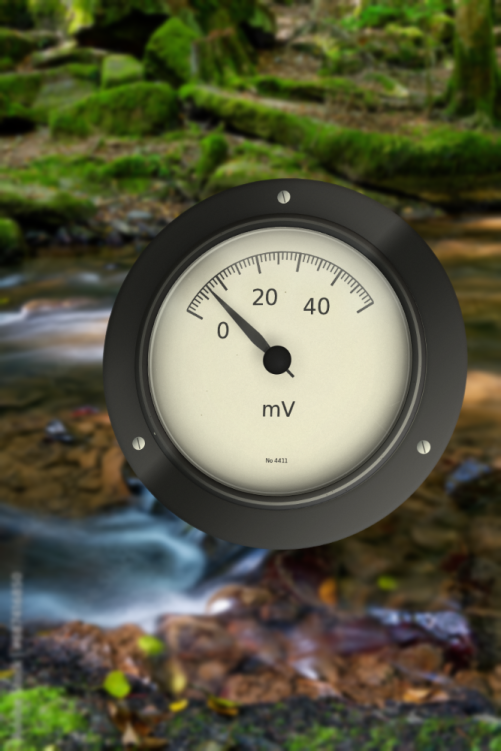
7 mV
